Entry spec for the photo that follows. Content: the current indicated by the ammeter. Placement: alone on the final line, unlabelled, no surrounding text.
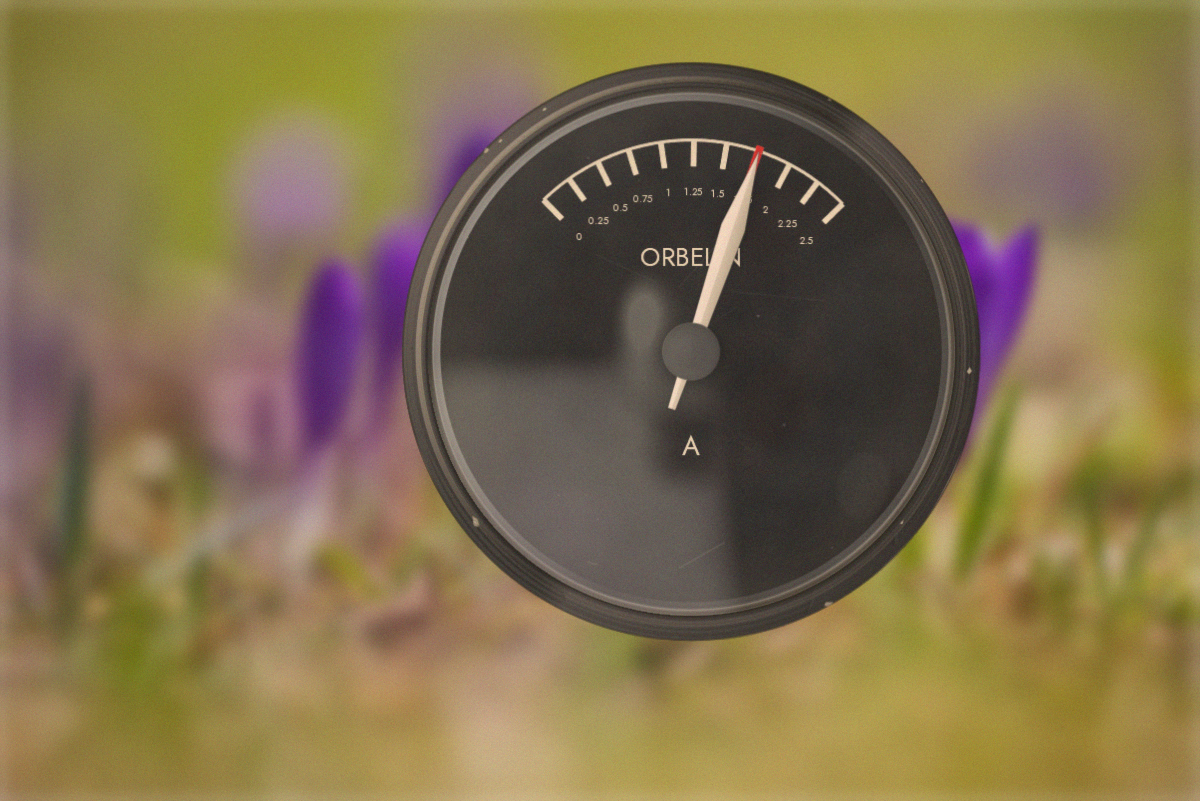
1.75 A
